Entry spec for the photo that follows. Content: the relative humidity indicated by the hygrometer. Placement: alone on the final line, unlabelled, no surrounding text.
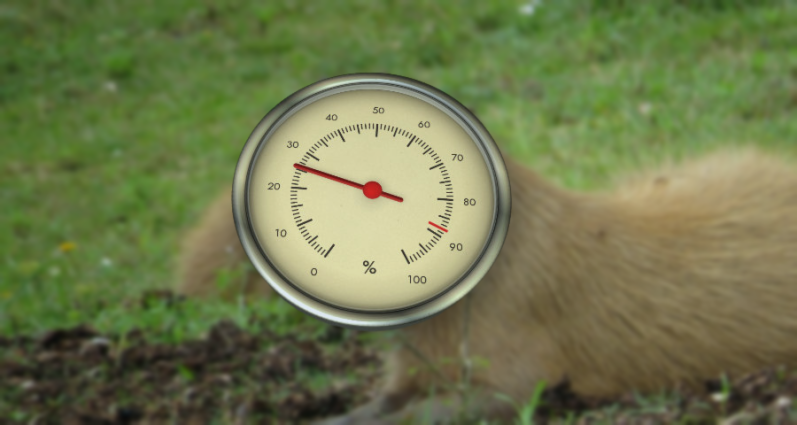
25 %
